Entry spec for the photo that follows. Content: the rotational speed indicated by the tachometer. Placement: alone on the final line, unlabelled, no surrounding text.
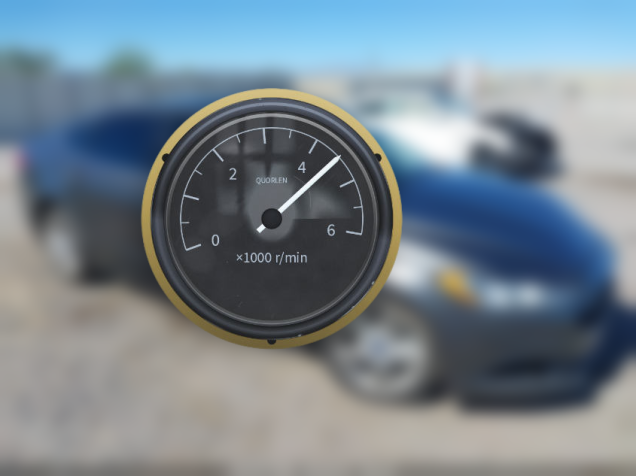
4500 rpm
